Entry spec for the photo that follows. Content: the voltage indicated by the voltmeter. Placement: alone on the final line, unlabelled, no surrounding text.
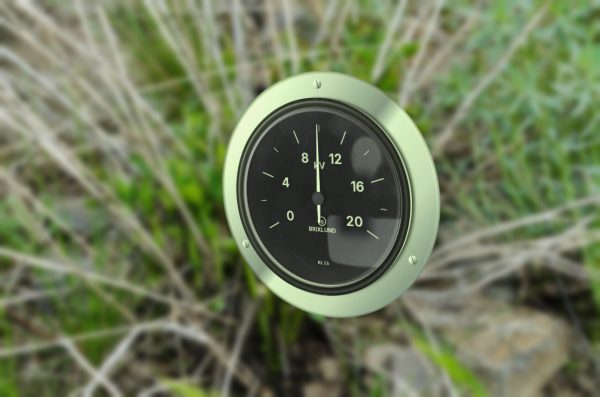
10 kV
